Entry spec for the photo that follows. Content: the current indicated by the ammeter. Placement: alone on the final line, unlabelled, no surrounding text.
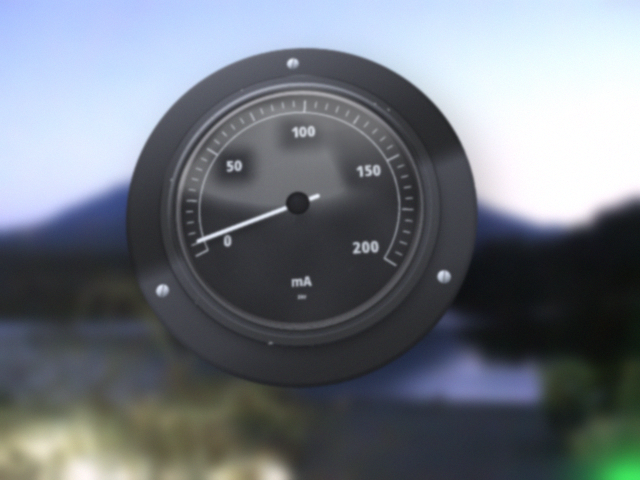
5 mA
